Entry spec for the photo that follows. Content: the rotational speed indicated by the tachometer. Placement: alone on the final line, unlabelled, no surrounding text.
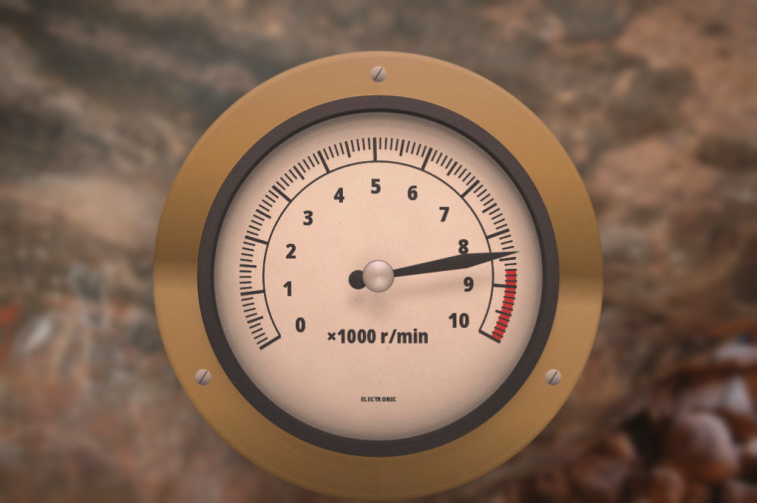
8400 rpm
